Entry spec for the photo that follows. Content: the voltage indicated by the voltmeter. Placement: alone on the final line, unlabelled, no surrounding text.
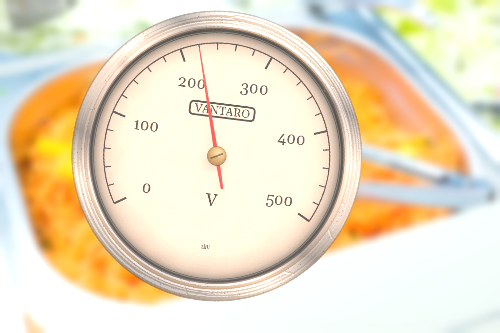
220 V
